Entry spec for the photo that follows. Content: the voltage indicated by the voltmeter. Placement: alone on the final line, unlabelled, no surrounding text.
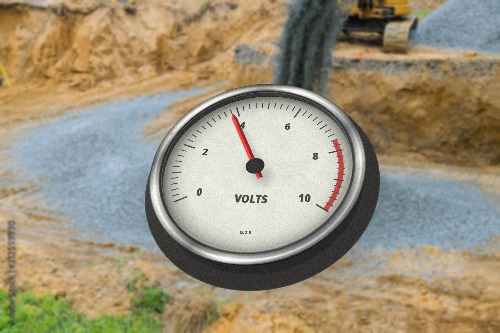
3.8 V
